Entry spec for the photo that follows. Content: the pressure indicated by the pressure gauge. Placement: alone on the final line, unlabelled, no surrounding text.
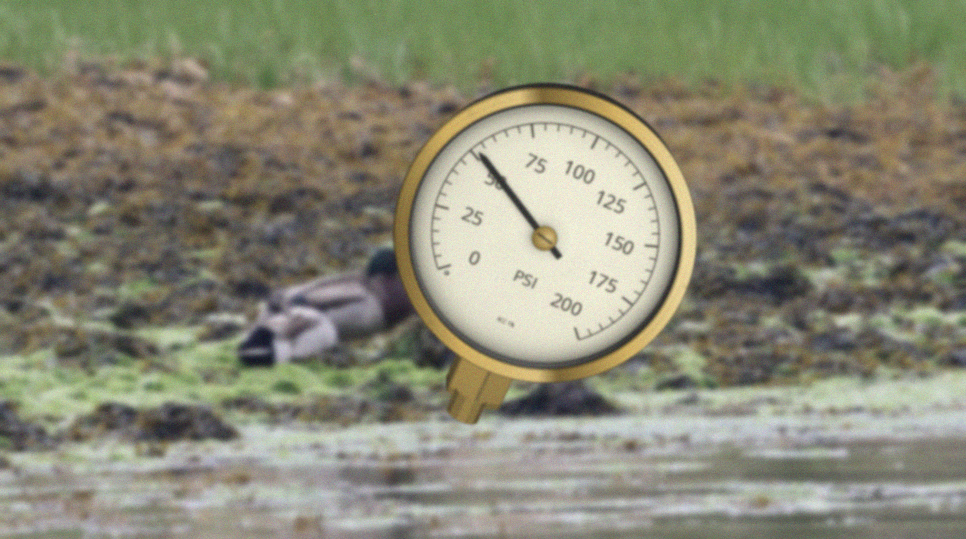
52.5 psi
